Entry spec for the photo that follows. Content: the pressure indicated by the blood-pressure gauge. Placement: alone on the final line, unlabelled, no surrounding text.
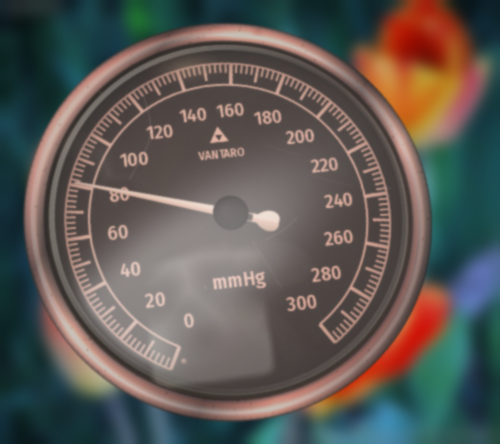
80 mmHg
